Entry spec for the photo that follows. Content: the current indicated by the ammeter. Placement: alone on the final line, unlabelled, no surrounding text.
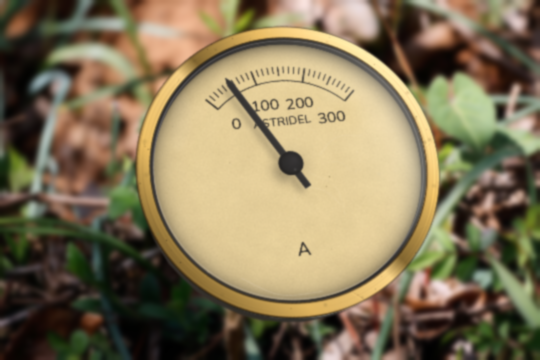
50 A
